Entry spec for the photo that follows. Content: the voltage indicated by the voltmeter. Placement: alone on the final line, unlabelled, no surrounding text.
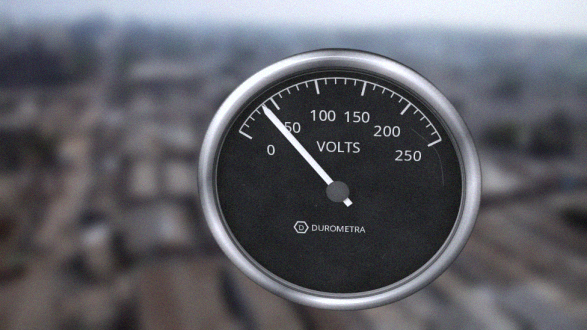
40 V
